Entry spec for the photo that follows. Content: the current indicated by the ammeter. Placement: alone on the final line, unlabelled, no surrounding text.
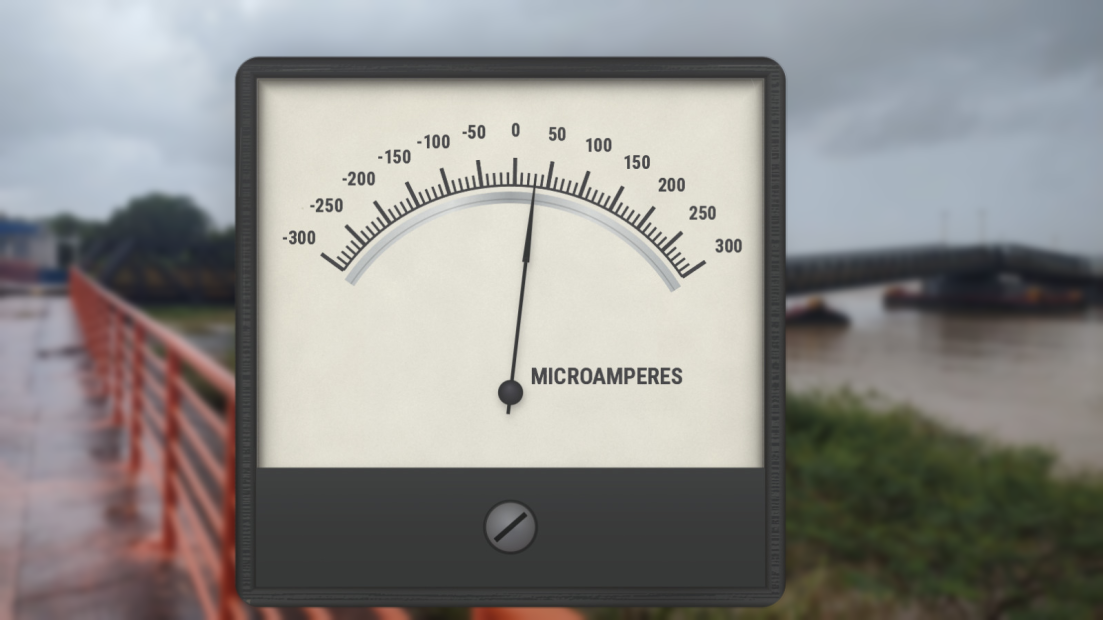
30 µA
